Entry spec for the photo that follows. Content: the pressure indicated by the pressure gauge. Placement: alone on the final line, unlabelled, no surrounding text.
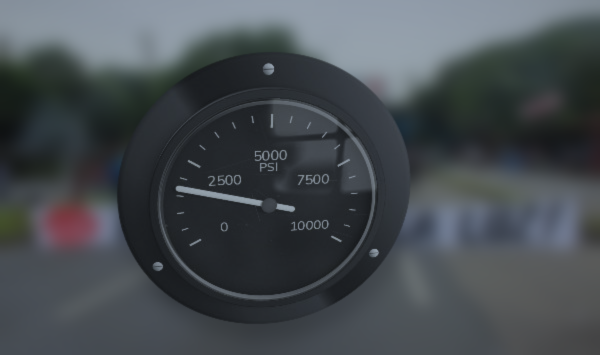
1750 psi
